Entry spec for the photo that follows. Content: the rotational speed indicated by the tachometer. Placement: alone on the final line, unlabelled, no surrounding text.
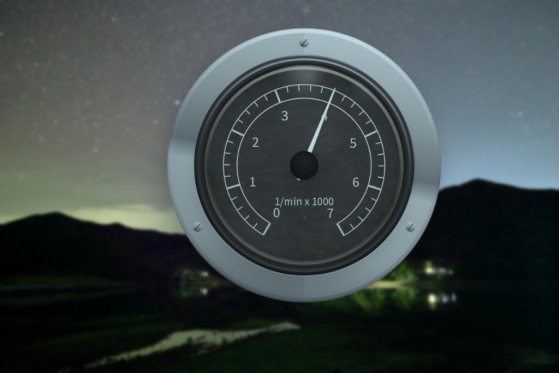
4000 rpm
